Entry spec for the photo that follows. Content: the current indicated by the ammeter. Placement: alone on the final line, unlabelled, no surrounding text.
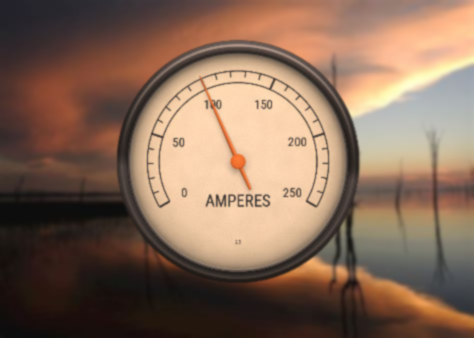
100 A
